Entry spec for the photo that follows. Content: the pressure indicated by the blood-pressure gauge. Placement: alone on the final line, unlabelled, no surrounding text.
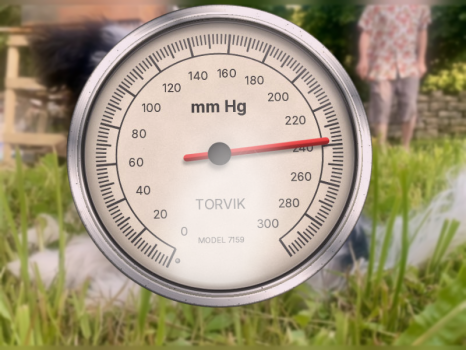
238 mmHg
